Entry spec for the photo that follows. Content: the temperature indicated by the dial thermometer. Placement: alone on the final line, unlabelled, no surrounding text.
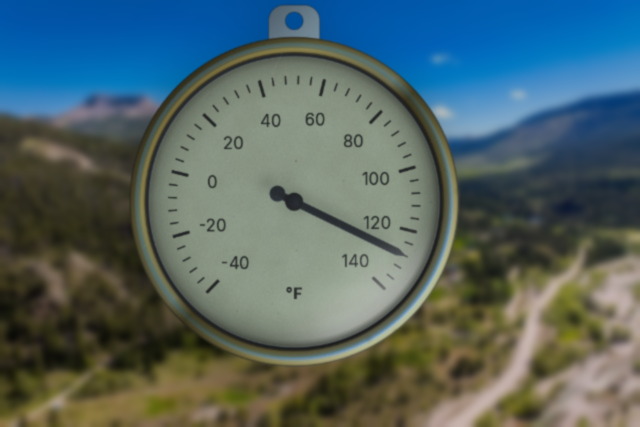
128 °F
